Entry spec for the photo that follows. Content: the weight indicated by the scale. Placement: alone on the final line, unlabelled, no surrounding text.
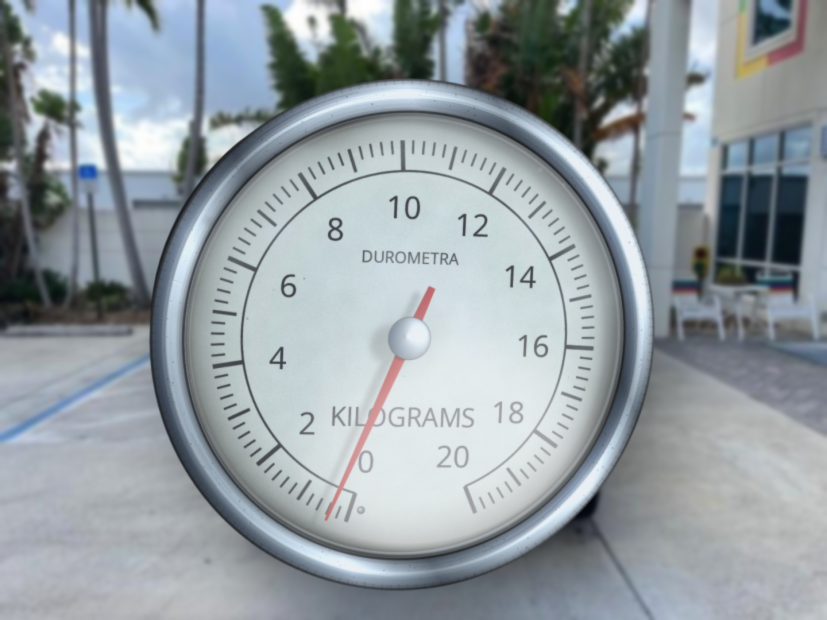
0.4 kg
